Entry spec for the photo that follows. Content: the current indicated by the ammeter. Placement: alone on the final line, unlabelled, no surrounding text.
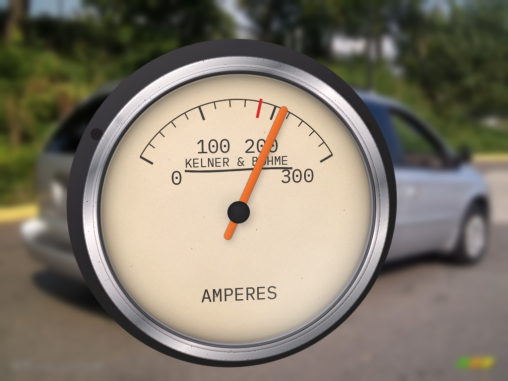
210 A
